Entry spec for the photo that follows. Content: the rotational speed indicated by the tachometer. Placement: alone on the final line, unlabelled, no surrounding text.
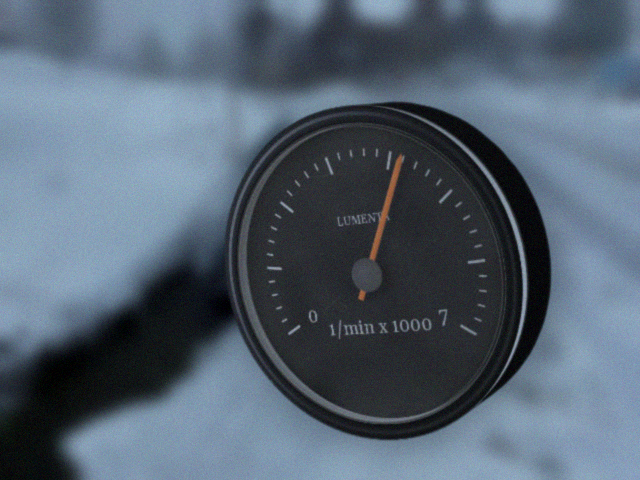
4200 rpm
